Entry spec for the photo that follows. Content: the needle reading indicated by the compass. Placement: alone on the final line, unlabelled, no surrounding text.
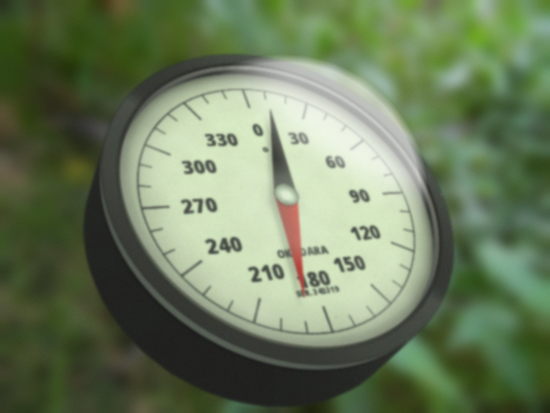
190 °
